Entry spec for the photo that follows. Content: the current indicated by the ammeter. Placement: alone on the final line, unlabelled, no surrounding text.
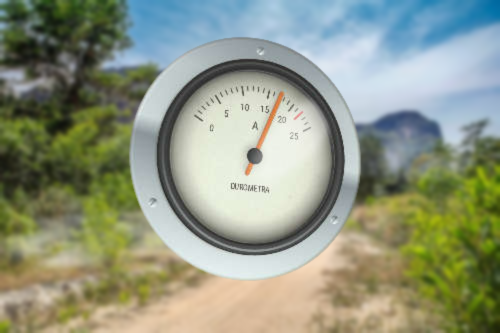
17 A
